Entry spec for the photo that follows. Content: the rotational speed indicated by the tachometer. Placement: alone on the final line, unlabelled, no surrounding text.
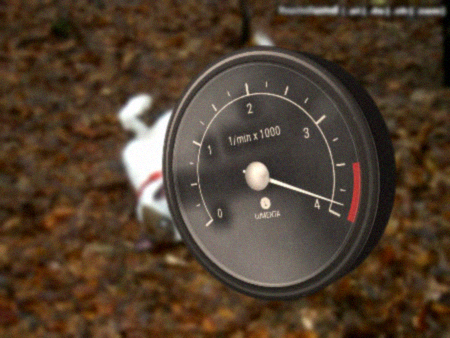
3875 rpm
